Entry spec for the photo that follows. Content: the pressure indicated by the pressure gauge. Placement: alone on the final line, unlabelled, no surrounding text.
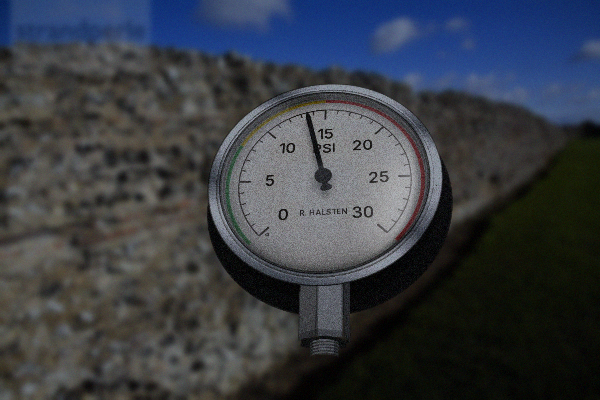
13.5 psi
